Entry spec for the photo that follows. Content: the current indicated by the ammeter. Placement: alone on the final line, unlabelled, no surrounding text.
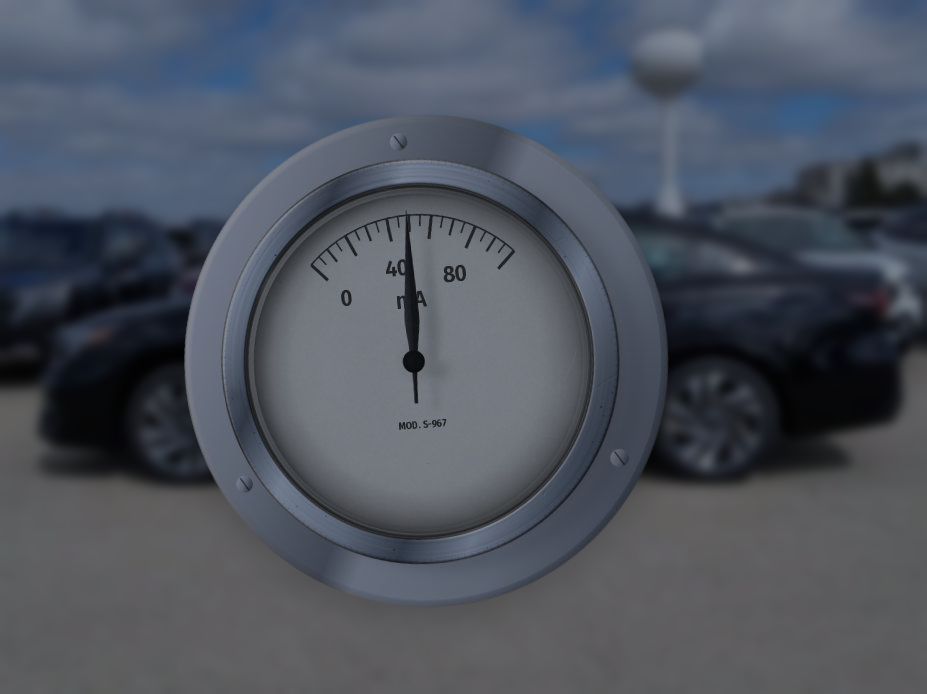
50 mA
